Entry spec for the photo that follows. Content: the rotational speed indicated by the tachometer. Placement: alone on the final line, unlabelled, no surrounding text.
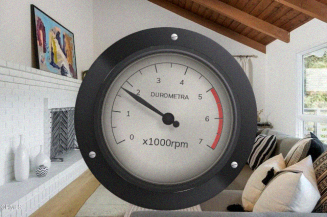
1750 rpm
